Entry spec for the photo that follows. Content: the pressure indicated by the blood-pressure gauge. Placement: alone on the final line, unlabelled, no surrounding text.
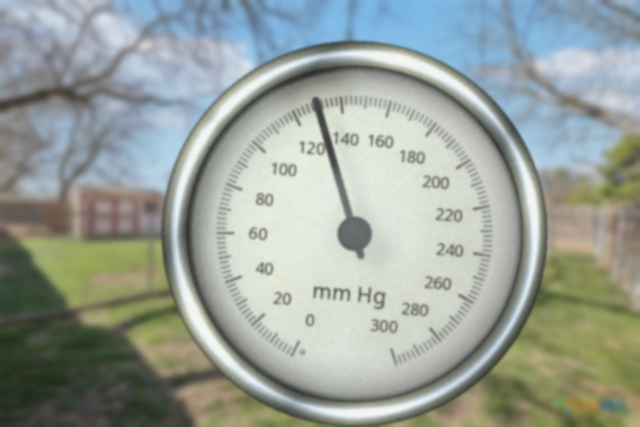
130 mmHg
